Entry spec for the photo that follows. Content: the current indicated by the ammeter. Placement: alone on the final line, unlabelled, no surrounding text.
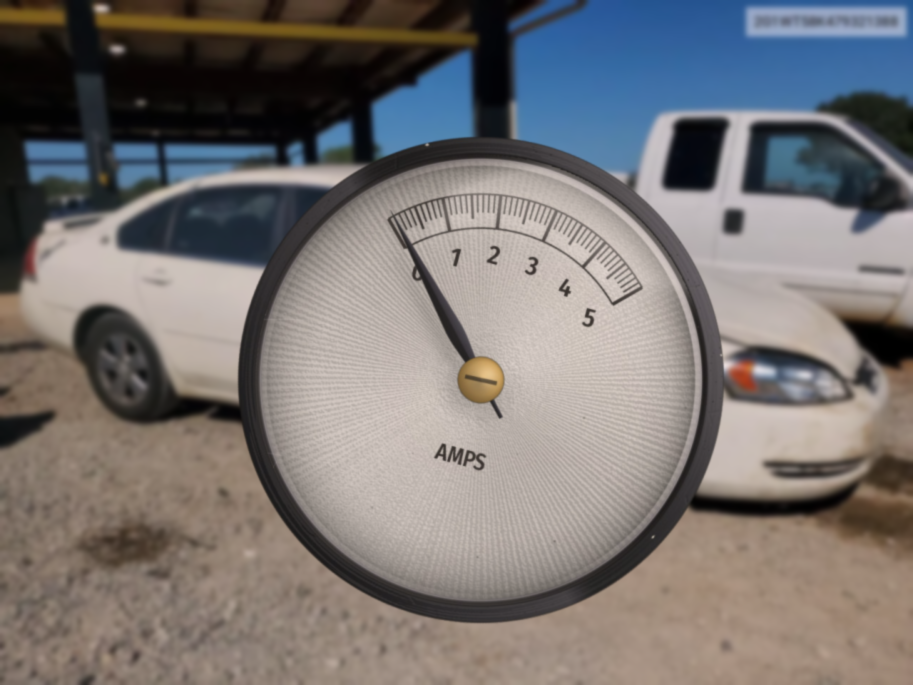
0.1 A
